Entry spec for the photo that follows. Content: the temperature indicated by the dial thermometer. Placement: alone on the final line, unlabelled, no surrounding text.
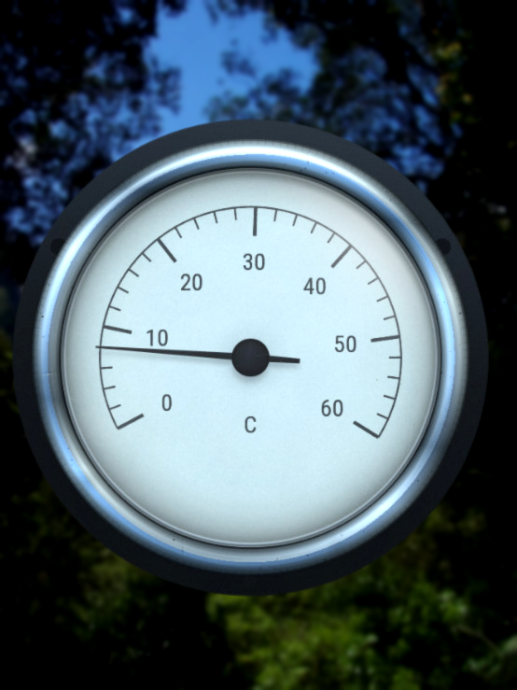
8 °C
